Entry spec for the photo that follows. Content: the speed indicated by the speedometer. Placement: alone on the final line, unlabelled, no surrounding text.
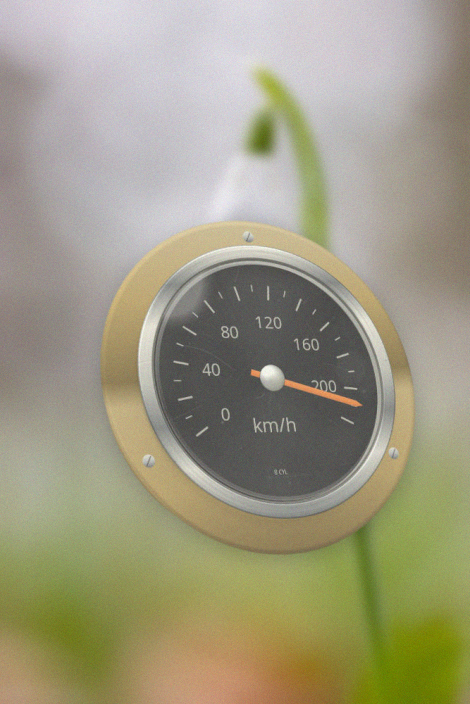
210 km/h
